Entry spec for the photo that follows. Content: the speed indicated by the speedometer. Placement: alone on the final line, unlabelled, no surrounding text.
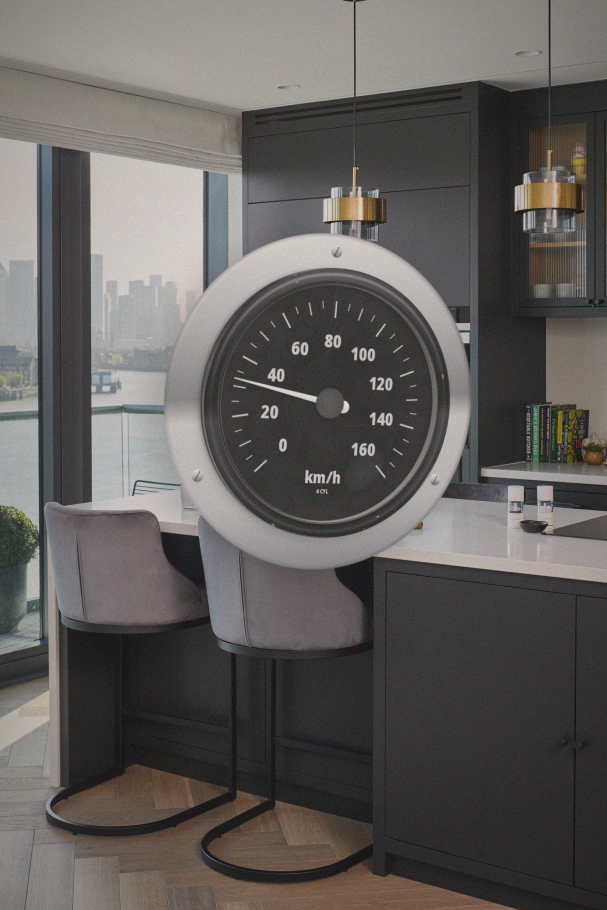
32.5 km/h
